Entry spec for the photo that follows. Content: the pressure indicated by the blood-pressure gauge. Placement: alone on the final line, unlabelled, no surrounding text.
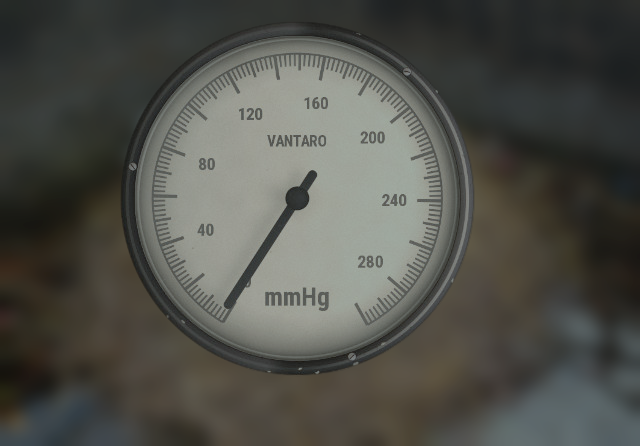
2 mmHg
